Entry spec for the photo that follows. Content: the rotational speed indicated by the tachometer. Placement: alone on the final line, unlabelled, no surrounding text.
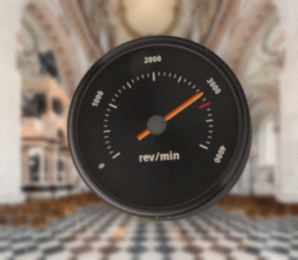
3000 rpm
